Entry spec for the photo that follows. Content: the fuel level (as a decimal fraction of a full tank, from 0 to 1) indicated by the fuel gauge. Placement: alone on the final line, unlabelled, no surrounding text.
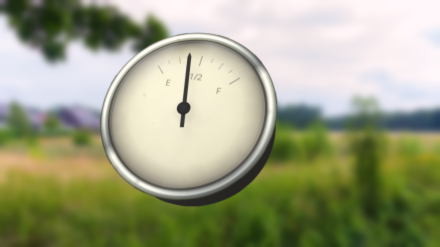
0.375
